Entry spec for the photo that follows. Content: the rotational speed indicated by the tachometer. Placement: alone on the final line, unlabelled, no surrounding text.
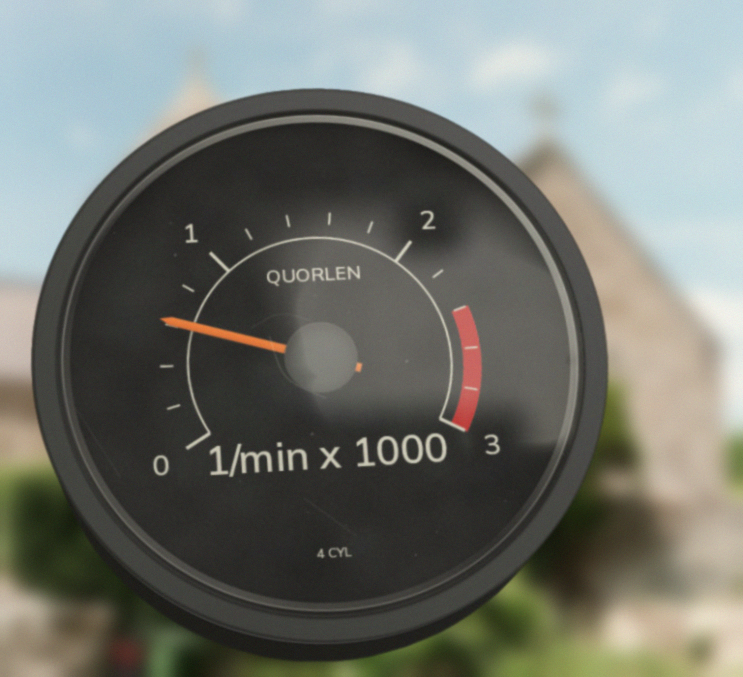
600 rpm
